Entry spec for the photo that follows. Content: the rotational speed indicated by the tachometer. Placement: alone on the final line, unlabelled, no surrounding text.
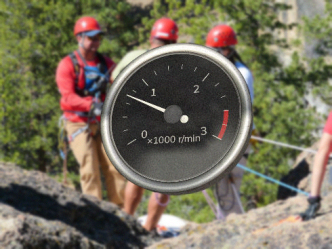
700 rpm
